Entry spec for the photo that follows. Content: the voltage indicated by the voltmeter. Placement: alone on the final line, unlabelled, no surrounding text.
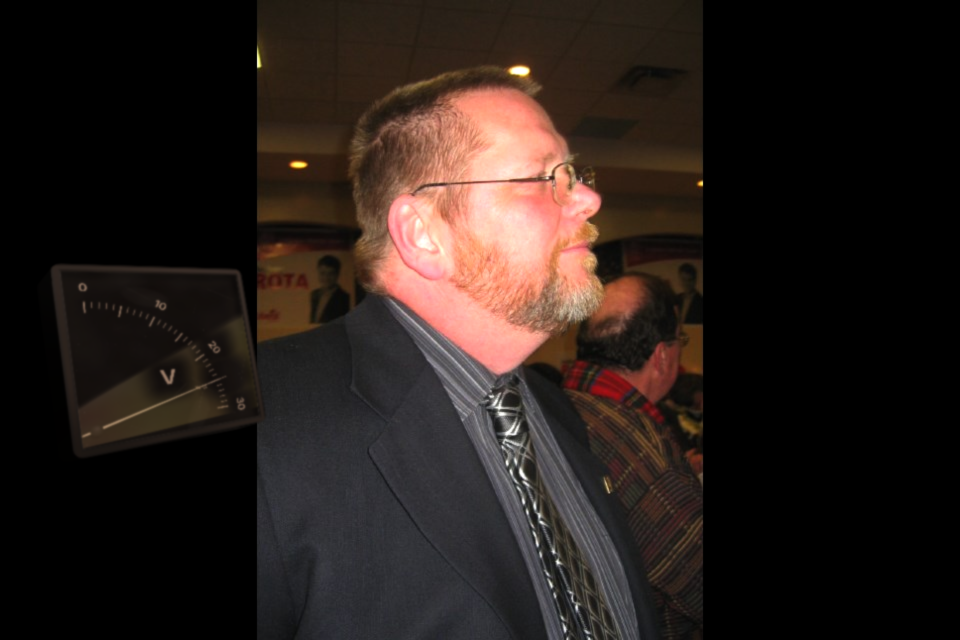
25 V
